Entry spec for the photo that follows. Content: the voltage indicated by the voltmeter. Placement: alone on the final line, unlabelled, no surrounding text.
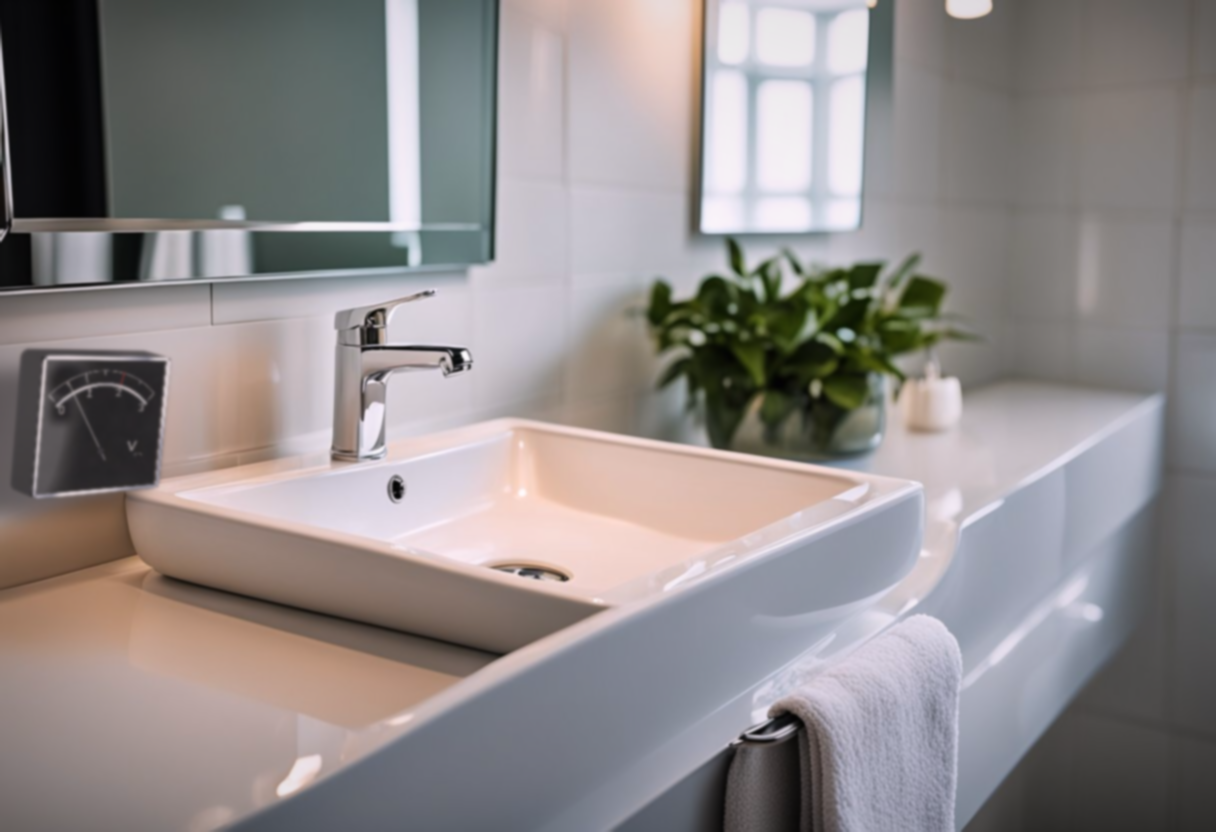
0.5 V
